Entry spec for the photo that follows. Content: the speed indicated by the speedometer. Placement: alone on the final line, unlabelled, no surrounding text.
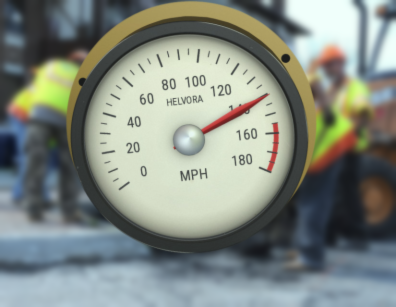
140 mph
